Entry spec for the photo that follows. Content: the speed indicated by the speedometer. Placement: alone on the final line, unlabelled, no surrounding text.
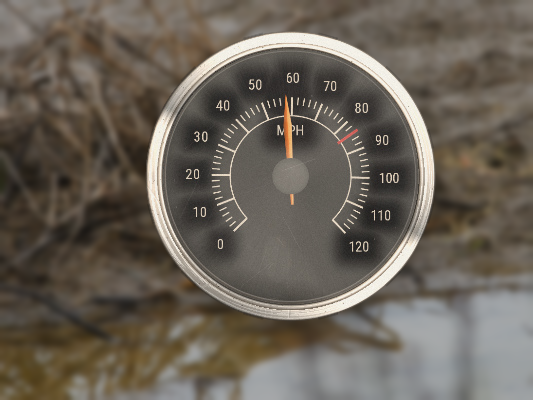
58 mph
